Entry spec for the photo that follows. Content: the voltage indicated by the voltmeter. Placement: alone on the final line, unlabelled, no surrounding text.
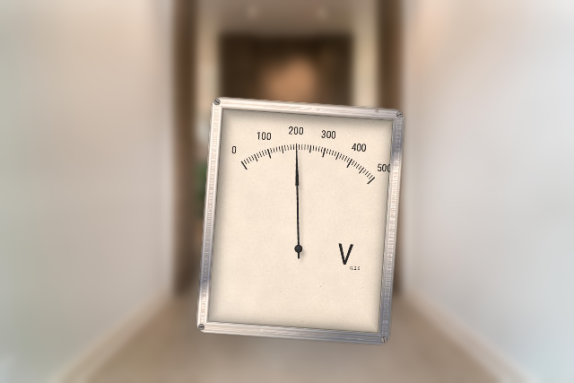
200 V
